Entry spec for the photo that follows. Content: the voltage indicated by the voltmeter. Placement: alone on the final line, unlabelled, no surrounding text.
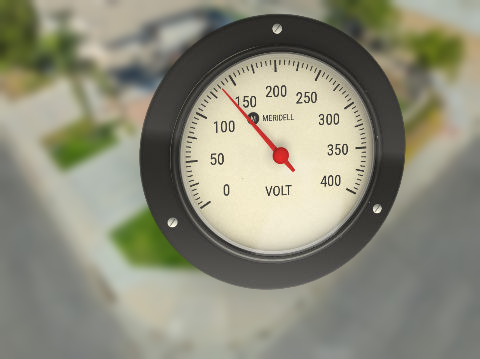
135 V
